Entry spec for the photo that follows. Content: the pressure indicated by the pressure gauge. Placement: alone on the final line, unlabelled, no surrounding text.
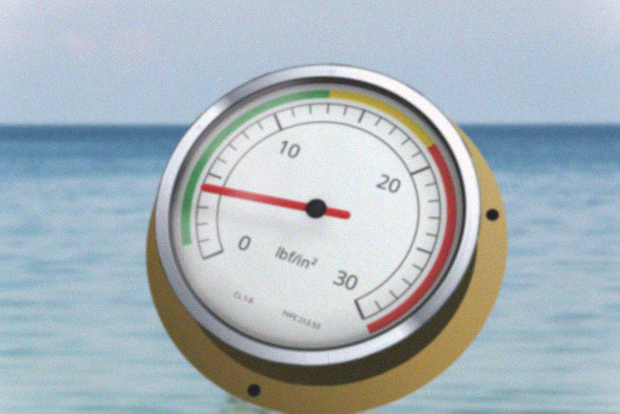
4 psi
